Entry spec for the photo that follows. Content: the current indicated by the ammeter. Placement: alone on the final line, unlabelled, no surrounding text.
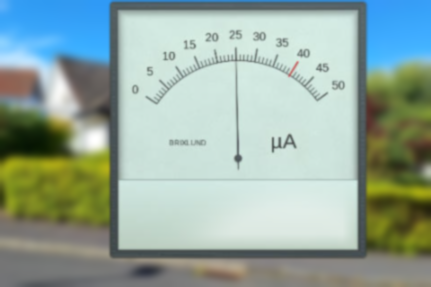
25 µA
